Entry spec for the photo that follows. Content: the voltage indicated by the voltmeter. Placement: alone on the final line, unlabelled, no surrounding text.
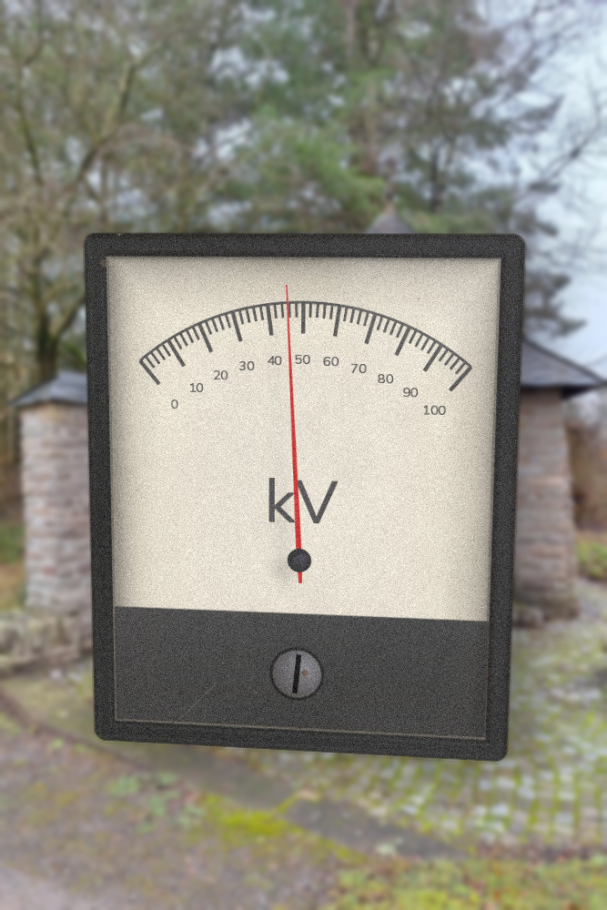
46 kV
